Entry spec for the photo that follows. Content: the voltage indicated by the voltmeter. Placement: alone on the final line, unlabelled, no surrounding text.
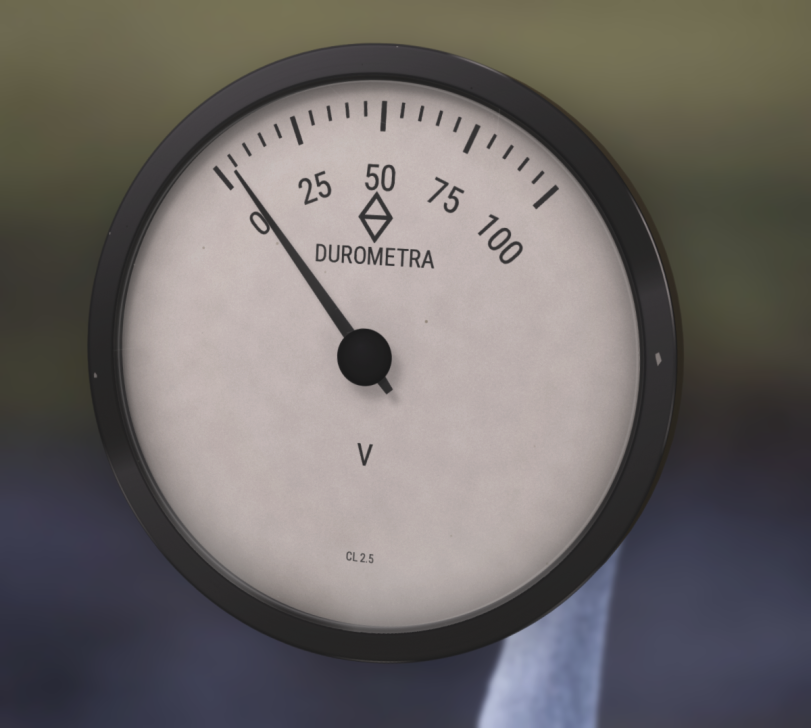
5 V
